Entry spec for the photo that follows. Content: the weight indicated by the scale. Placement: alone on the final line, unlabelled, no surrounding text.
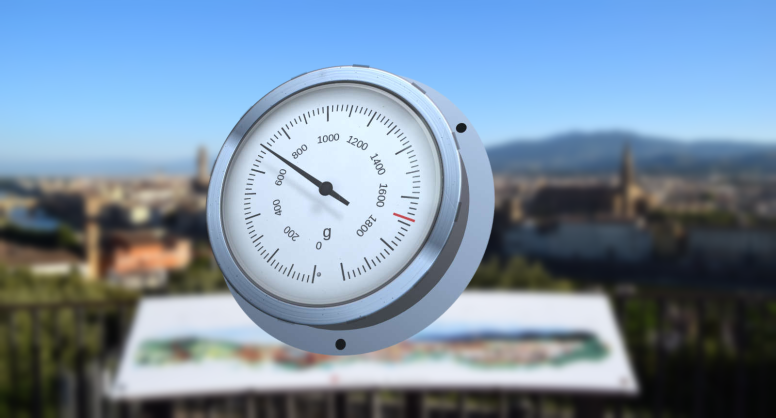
700 g
